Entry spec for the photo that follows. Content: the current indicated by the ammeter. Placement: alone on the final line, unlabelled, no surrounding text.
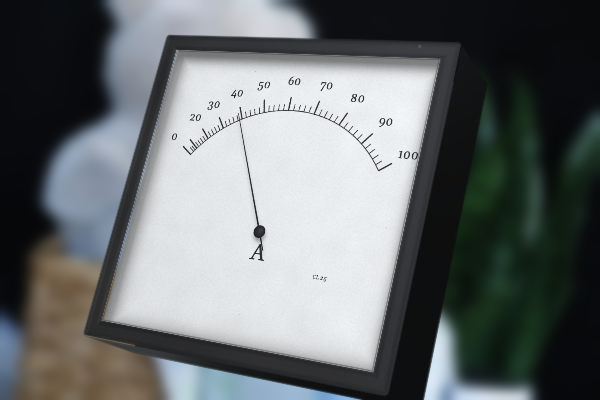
40 A
